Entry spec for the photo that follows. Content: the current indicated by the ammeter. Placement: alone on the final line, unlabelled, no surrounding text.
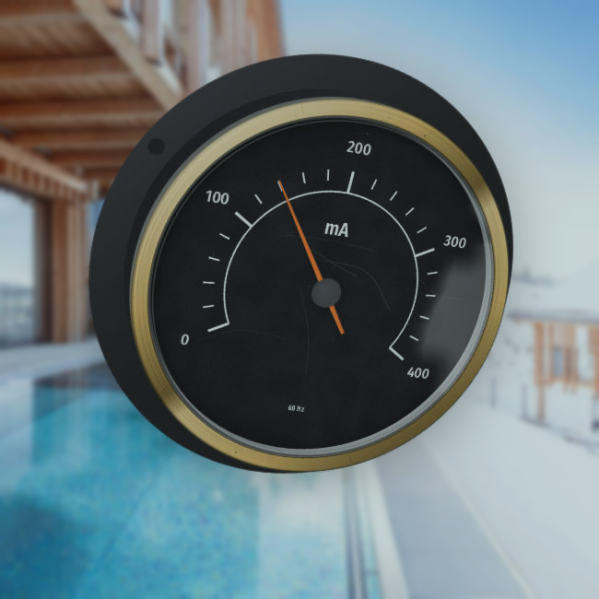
140 mA
